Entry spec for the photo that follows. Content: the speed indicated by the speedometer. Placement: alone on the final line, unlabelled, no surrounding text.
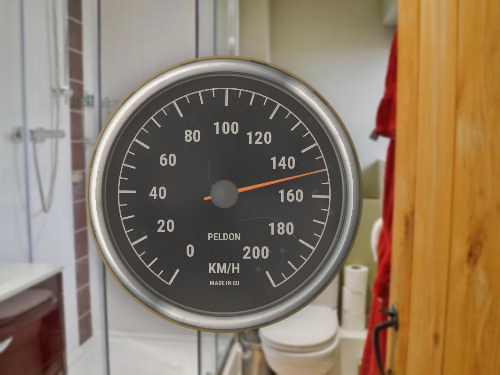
150 km/h
